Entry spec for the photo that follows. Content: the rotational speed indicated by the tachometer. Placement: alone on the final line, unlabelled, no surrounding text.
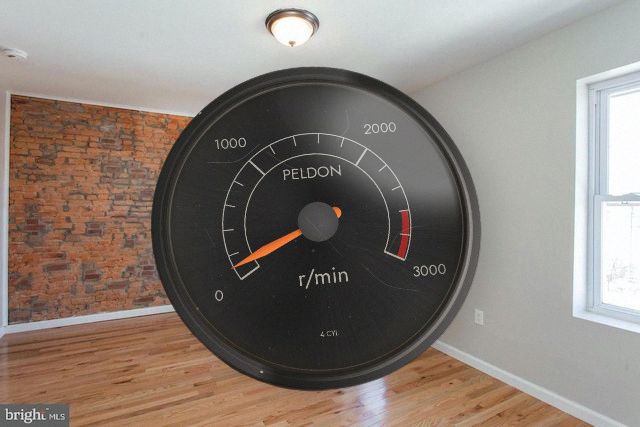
100 rpm
